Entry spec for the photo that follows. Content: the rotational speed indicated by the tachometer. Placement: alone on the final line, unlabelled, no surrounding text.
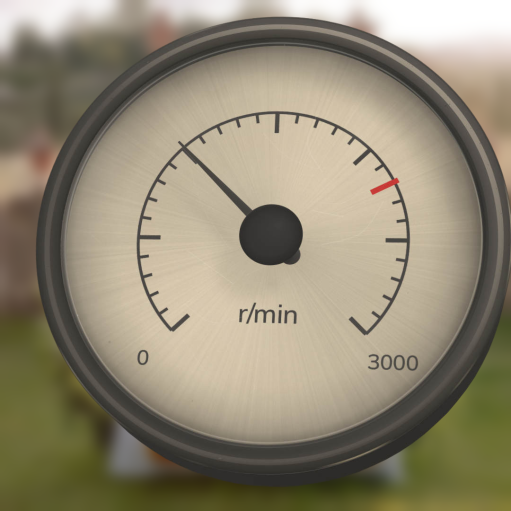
1000 rpm
